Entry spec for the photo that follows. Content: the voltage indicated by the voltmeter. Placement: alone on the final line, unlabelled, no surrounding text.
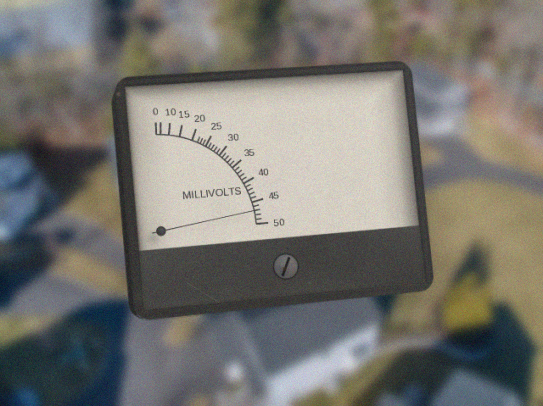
47 mV
